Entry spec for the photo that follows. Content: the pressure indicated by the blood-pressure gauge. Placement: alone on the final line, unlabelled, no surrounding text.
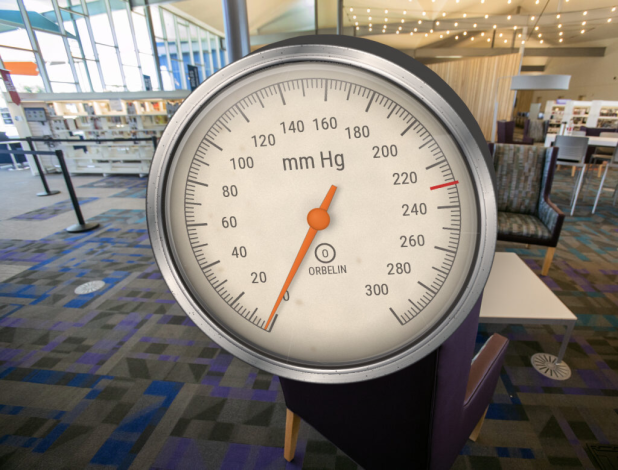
2 mmHg
